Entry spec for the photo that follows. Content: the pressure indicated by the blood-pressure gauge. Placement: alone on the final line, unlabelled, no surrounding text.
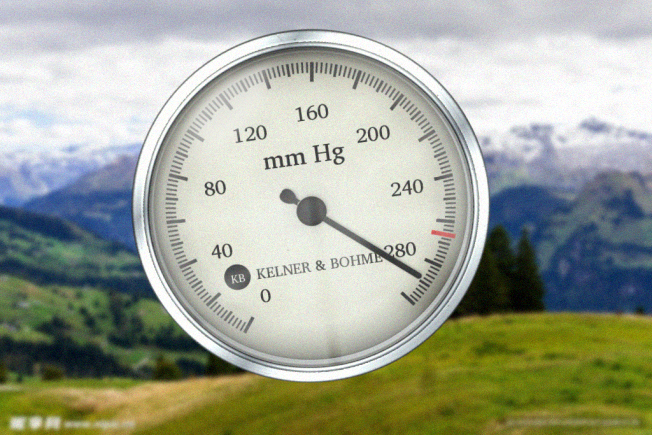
288 mmHg
